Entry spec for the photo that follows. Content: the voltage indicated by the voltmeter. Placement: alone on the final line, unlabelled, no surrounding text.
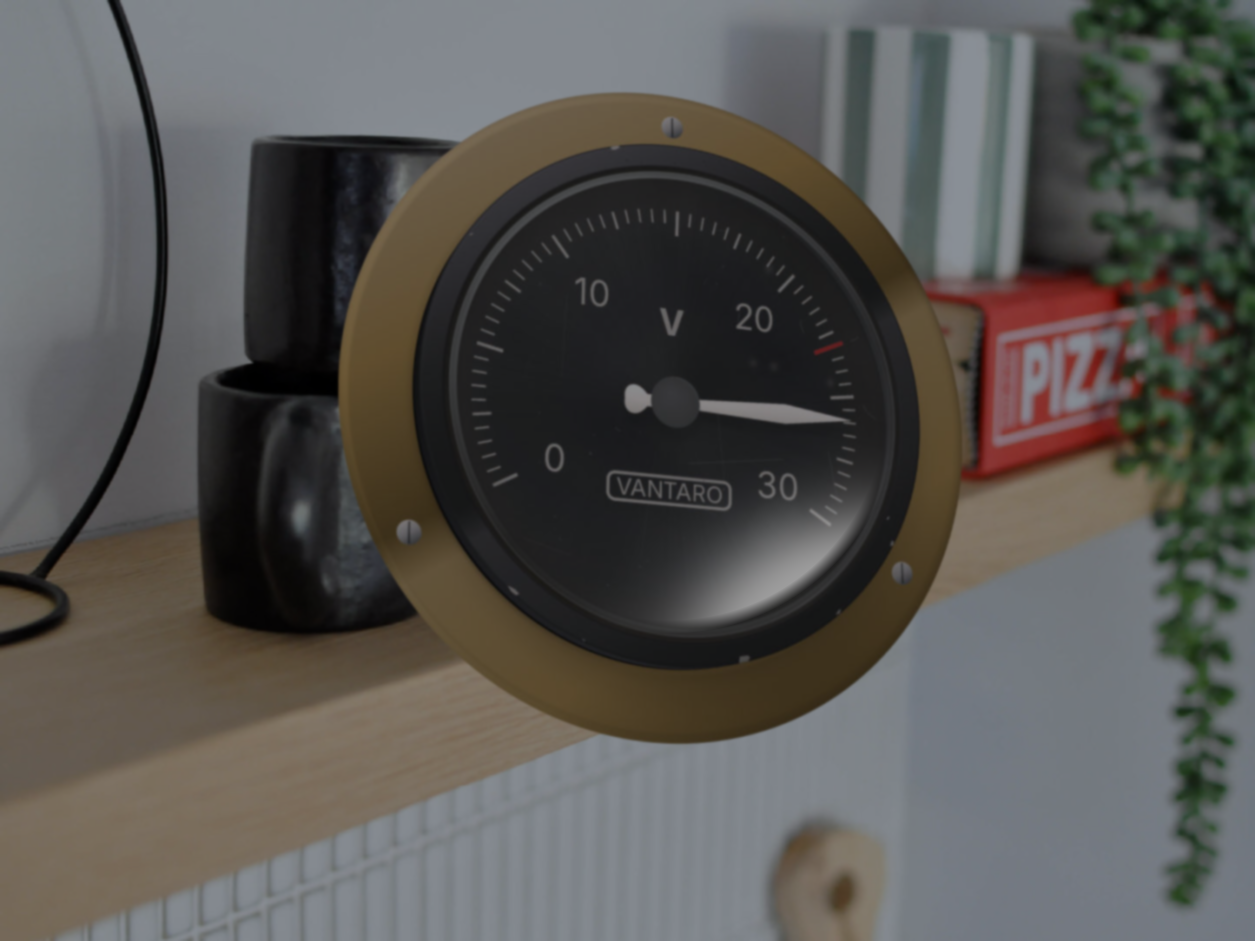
26 V
